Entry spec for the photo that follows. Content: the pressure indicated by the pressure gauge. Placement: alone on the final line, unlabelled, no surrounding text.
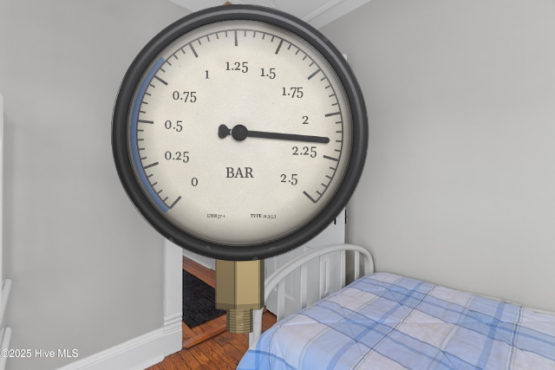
2.15 bar
